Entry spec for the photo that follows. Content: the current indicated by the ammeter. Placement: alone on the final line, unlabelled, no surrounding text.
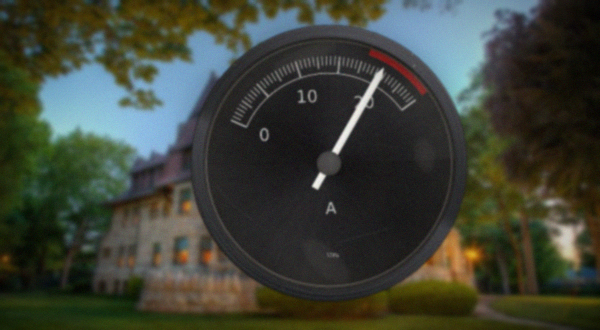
20 A
